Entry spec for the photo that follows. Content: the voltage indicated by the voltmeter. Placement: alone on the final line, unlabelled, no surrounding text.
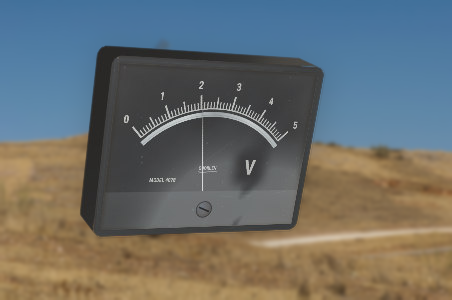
2 V
